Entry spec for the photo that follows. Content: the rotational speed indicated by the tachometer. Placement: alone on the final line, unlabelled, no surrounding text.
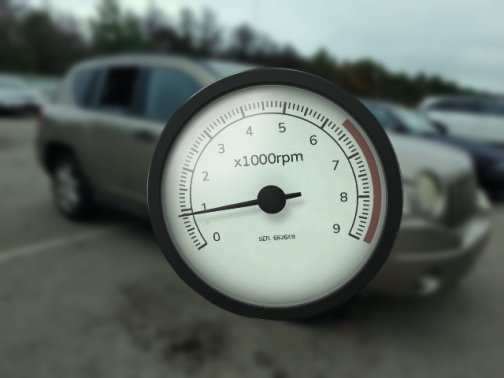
900 rpm
